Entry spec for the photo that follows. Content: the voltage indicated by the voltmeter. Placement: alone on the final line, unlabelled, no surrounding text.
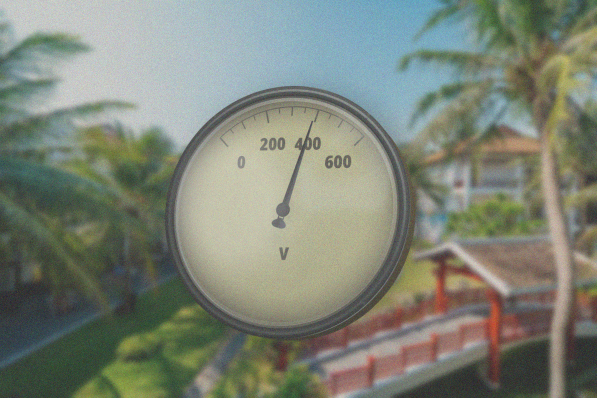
400 V
